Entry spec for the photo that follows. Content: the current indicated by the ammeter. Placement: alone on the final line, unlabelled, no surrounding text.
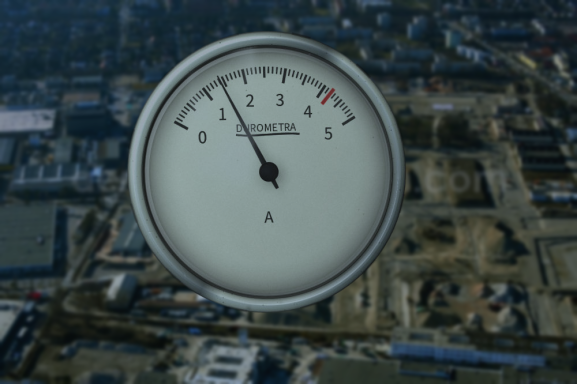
1.4 A
